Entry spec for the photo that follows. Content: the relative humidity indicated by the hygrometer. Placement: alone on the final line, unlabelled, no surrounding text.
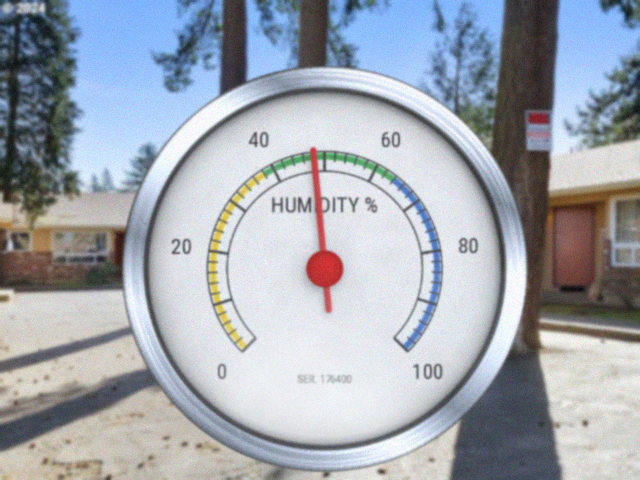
48 %
